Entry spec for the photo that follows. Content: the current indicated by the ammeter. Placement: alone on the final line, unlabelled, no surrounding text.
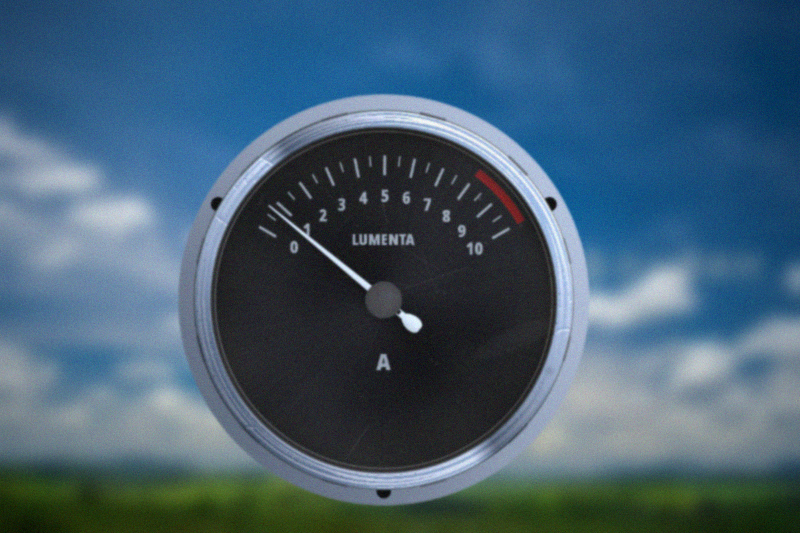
0.75 A
